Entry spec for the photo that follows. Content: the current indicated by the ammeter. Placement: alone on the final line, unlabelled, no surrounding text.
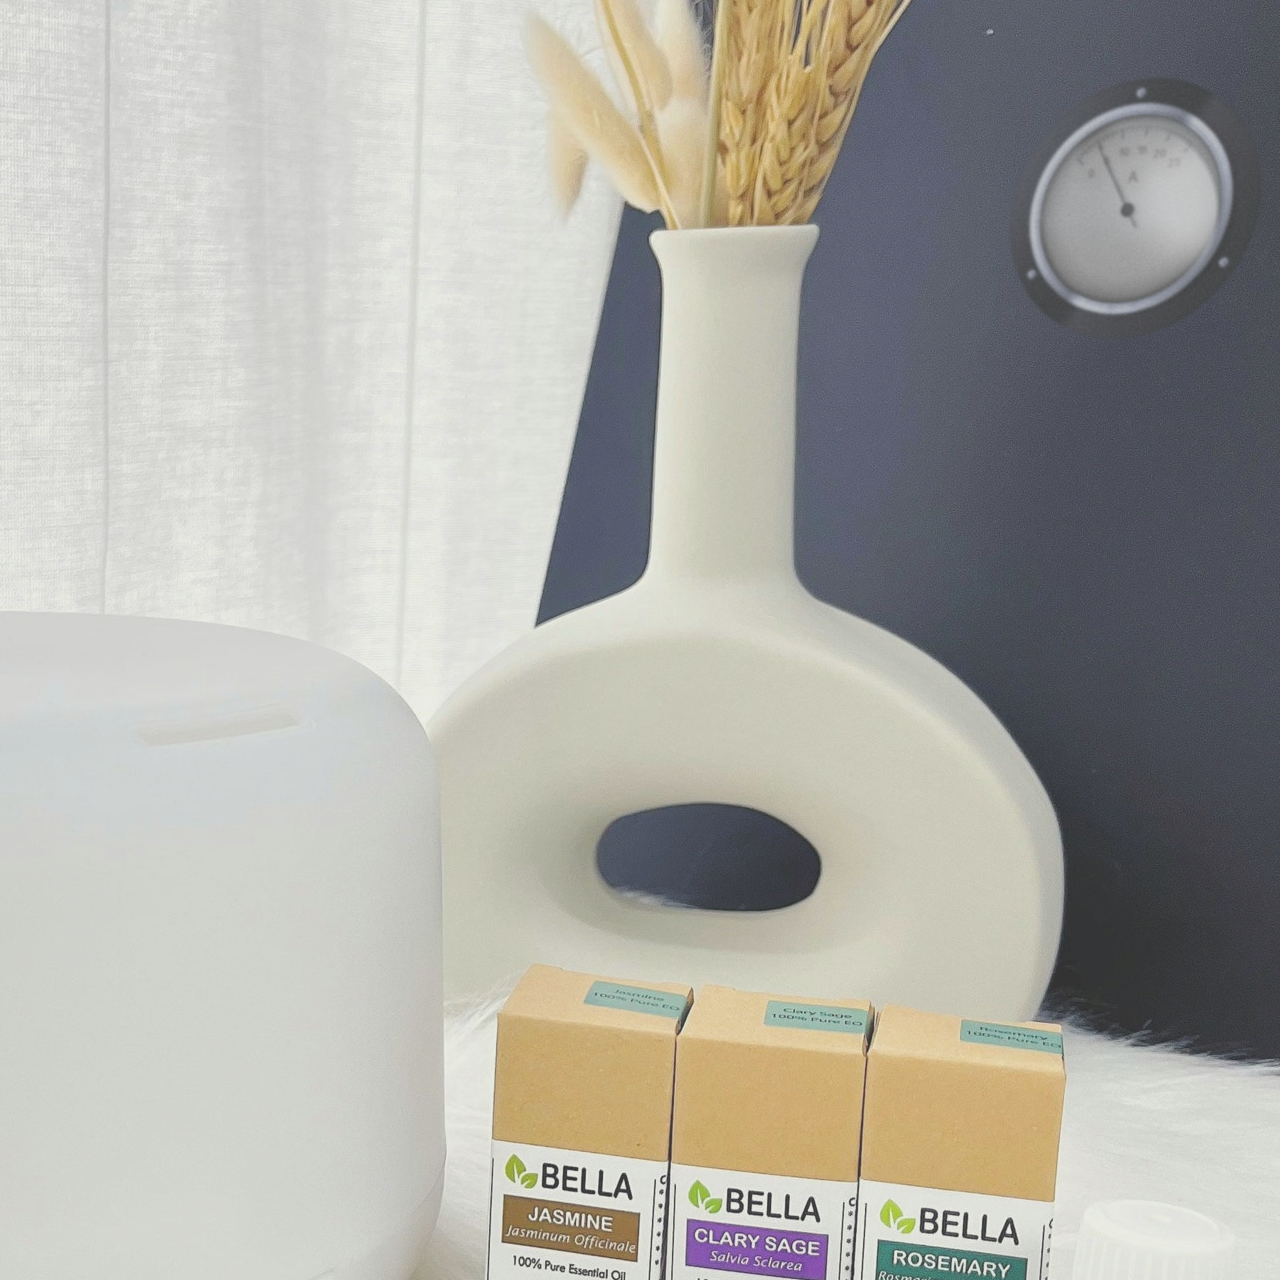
5 A
